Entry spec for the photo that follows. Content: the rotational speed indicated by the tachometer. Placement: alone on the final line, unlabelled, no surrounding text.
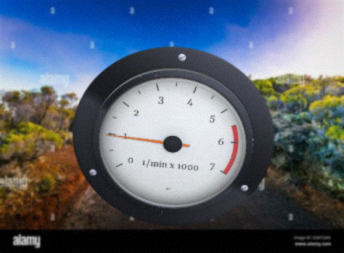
1000 rpm
